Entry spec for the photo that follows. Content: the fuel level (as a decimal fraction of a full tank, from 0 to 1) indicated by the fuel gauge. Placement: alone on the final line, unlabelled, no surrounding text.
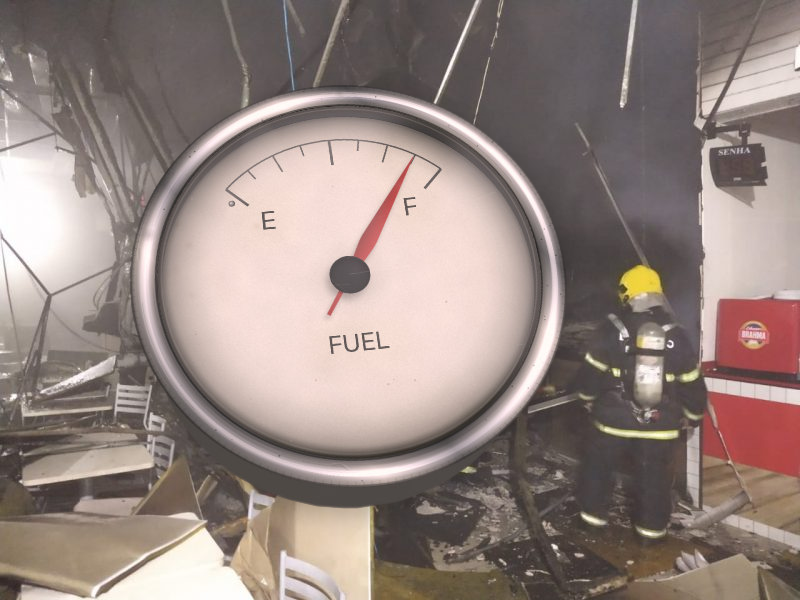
0.875
